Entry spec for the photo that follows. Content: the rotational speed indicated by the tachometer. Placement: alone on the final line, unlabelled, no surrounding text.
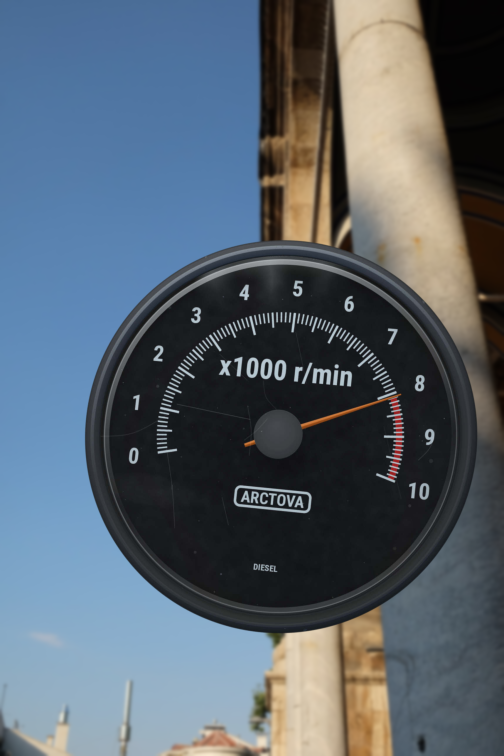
8100 rpm
